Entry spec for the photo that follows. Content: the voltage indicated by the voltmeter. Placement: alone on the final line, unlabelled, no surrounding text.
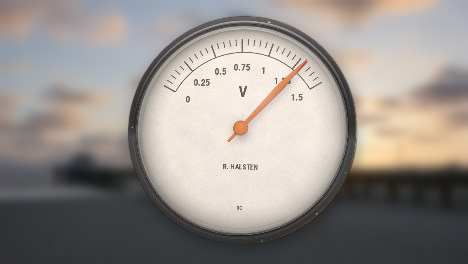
1.3 V
